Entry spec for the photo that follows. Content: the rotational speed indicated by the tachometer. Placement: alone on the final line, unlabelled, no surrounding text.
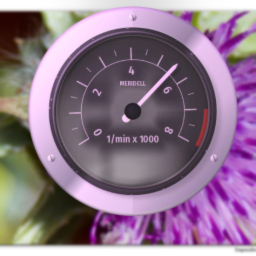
5500 rpm
